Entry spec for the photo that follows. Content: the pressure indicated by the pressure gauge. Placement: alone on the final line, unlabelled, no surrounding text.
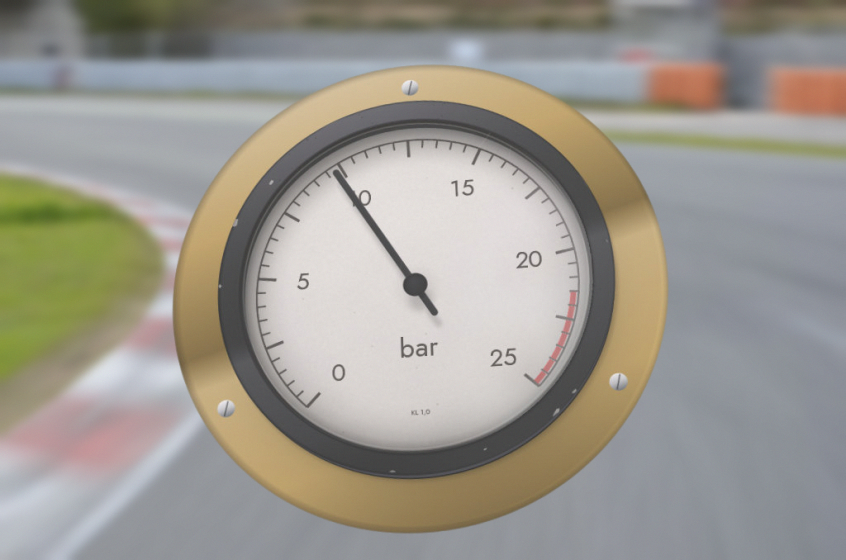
9.75 bar
